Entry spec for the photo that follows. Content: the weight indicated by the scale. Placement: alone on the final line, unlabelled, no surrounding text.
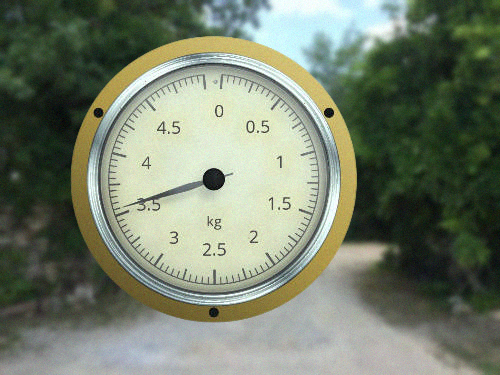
3.55 kg
